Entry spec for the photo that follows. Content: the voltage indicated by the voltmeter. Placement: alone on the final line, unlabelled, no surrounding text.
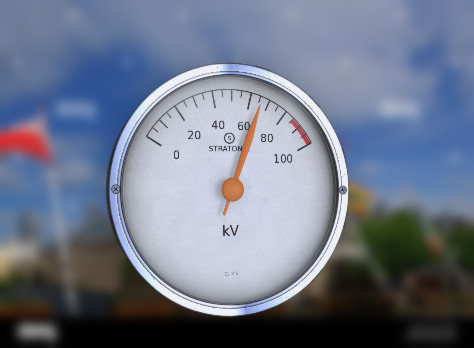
65 kV
